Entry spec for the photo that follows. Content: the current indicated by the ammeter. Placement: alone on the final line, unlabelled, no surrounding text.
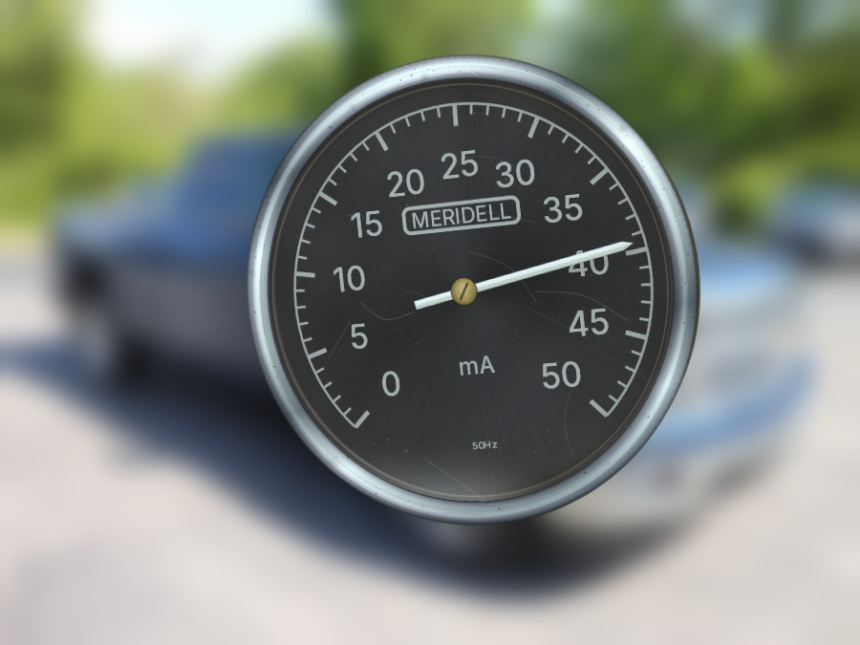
39.5 mA
